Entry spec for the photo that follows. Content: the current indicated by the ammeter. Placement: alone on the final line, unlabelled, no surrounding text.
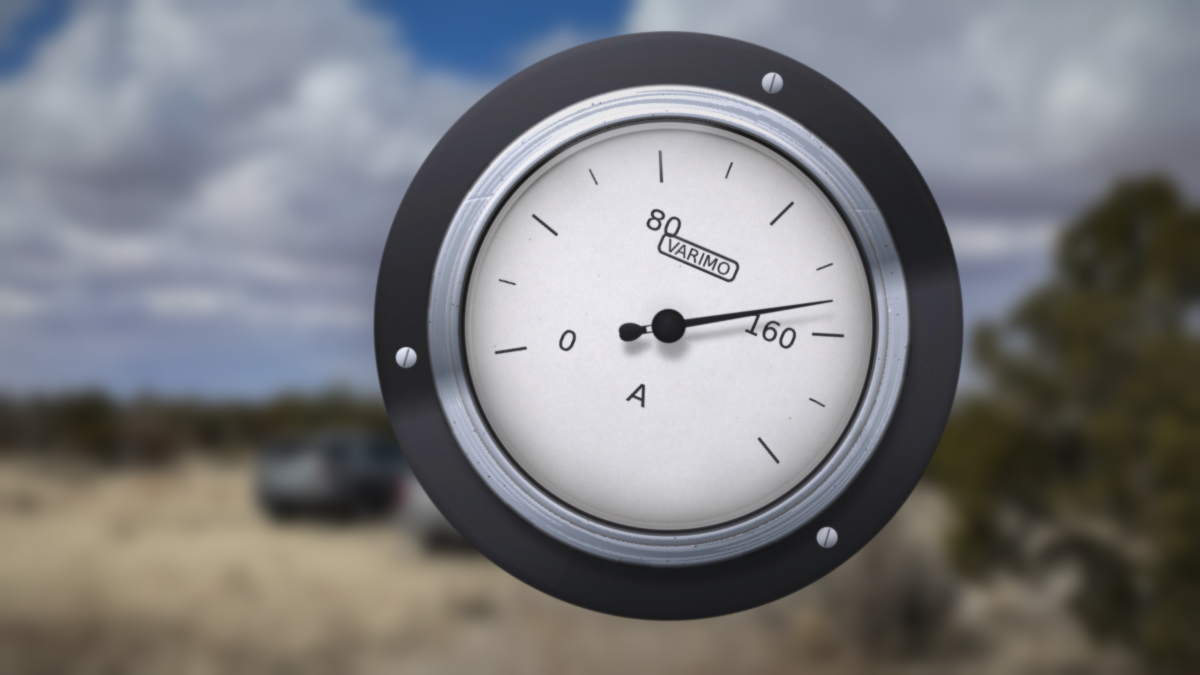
150 A
